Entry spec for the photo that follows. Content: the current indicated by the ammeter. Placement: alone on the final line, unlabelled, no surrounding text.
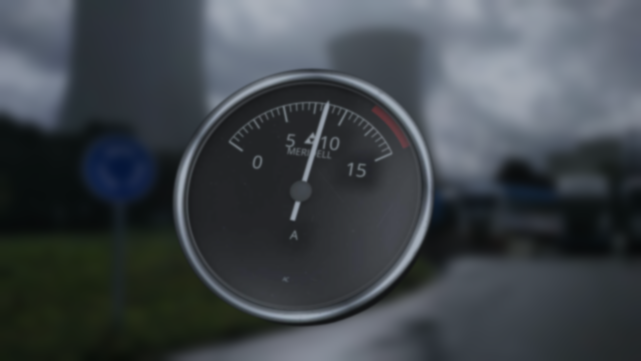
8.5 A
